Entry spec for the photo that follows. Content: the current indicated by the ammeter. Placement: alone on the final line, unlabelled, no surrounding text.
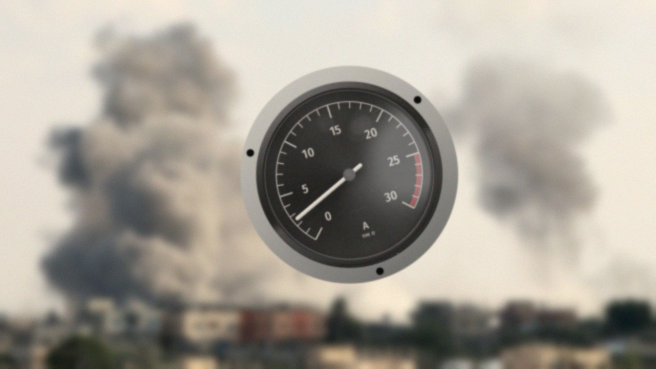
2.5 A
